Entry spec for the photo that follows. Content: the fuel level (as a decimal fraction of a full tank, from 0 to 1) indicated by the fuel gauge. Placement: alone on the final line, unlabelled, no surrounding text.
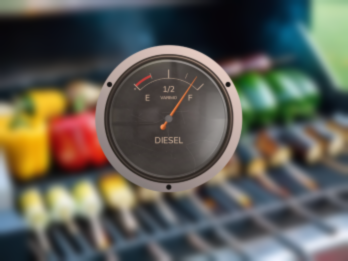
0.875
